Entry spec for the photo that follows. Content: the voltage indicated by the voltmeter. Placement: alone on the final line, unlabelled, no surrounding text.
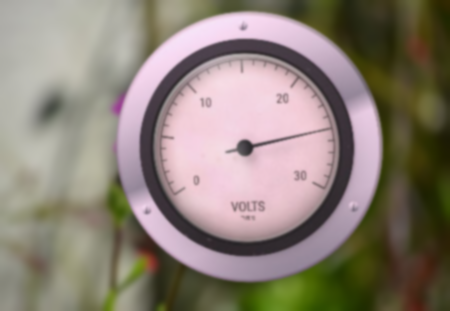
25 V
